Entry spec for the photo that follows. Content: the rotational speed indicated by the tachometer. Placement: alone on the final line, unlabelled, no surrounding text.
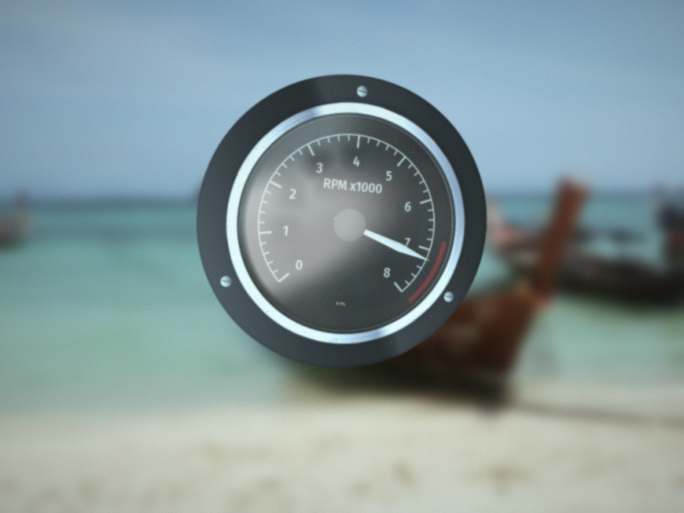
7200 rpm
